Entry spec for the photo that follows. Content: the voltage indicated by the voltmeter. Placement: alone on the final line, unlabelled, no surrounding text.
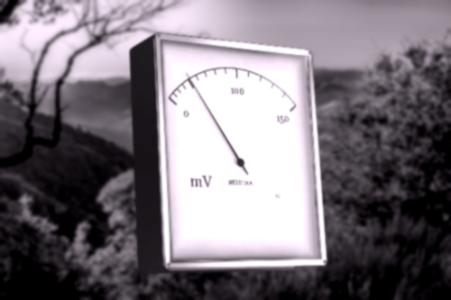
50 mV
